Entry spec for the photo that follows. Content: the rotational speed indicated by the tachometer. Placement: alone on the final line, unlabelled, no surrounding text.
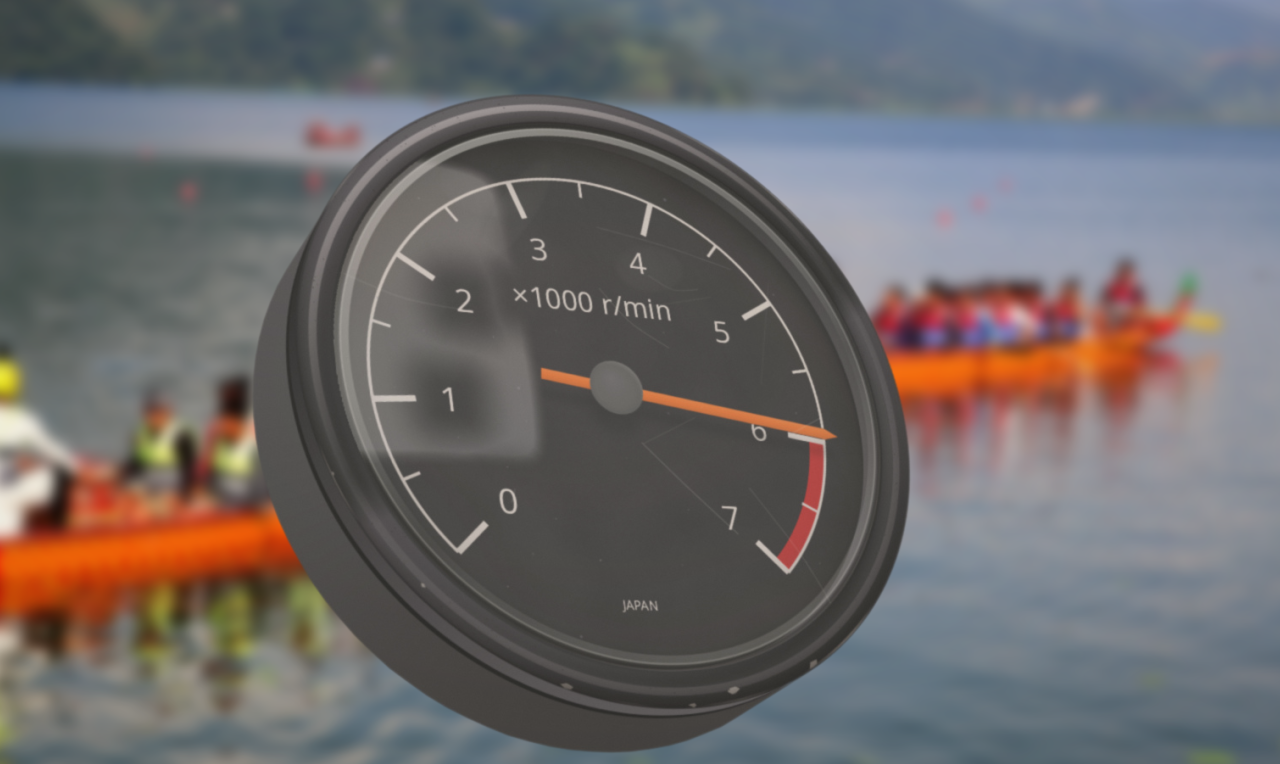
6000 rpm
